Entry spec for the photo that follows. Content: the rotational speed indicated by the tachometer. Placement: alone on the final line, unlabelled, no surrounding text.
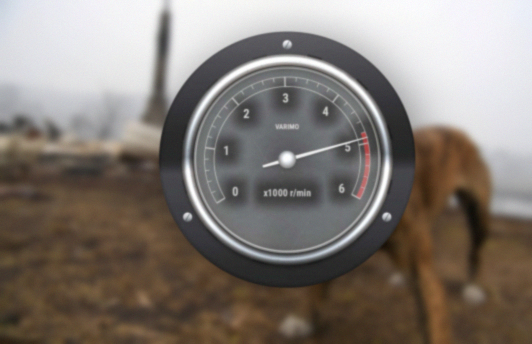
4900 rpm
